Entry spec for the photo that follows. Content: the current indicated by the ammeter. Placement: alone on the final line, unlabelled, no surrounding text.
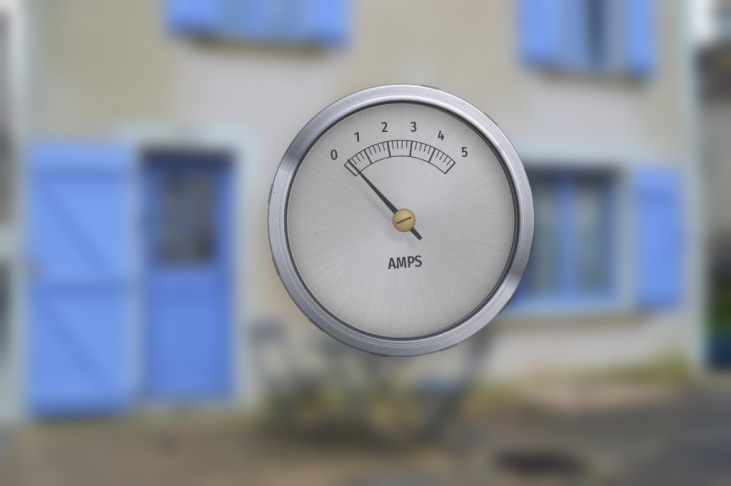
0.2 A
